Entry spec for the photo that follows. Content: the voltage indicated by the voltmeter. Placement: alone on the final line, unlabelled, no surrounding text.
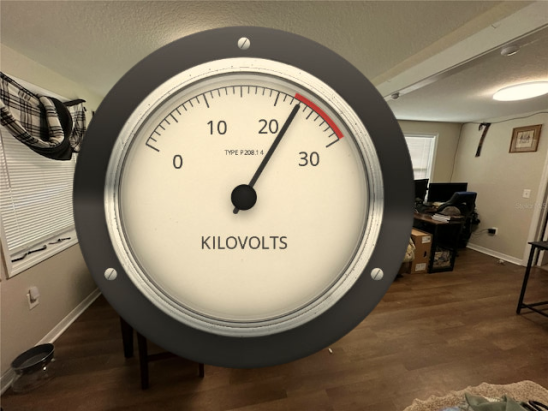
23 kV
